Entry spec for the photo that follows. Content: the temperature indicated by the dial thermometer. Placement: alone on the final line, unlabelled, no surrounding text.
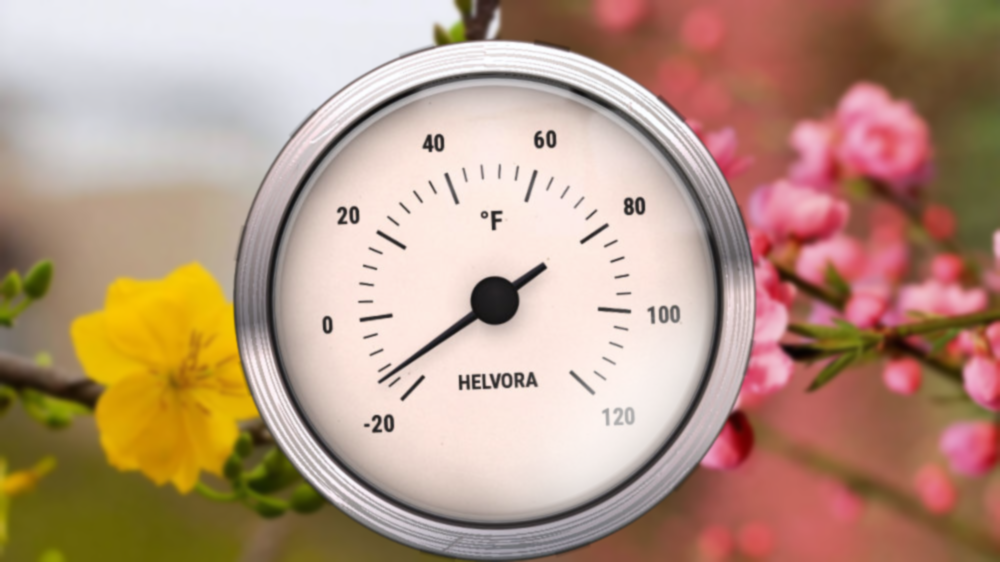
-14 °F
